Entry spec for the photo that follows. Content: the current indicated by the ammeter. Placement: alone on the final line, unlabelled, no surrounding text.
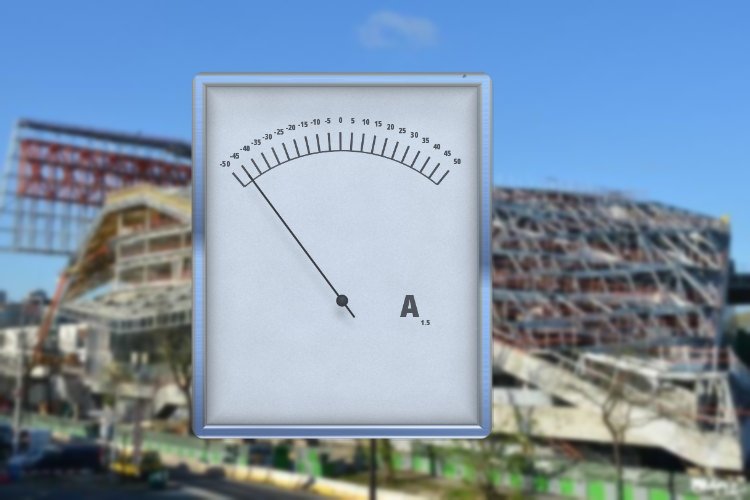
-45 A
